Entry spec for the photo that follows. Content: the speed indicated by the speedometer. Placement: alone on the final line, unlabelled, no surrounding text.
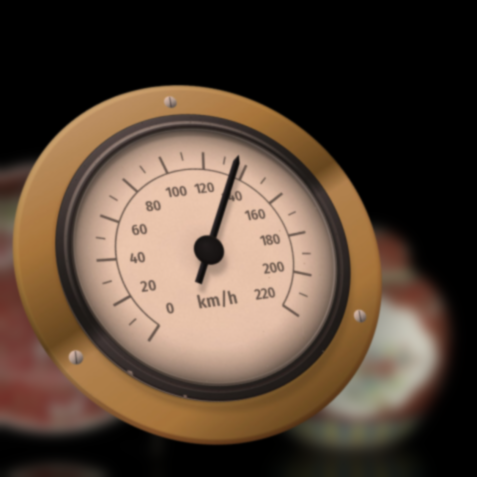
135 km/h
